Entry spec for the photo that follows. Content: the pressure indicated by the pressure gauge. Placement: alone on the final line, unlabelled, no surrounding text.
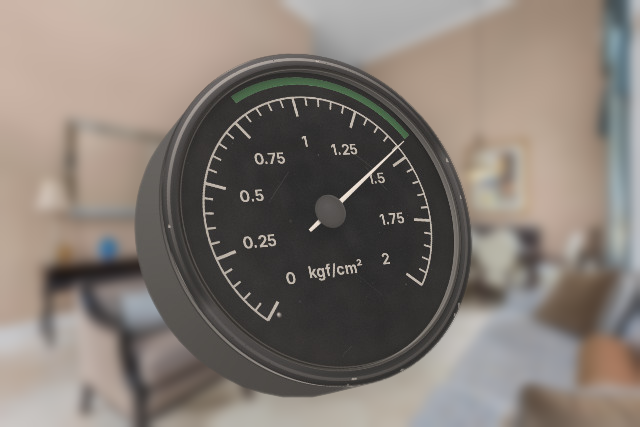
1.45 kg/cm²
